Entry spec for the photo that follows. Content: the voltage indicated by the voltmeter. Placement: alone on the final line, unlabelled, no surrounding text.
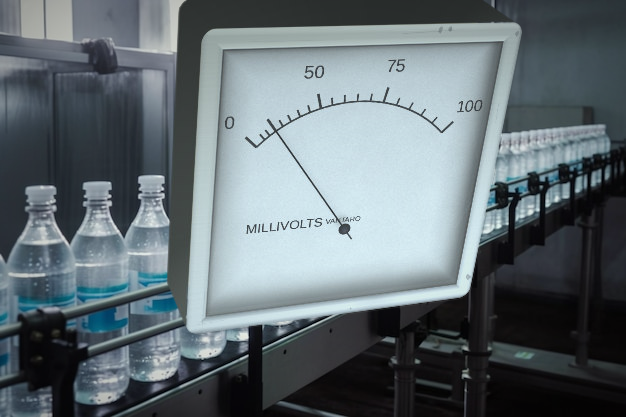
25 mV
